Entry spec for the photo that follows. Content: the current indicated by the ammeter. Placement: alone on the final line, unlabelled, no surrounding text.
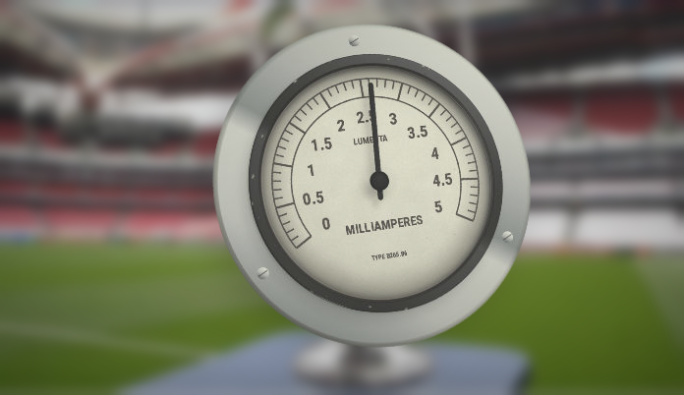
2.6 mA
